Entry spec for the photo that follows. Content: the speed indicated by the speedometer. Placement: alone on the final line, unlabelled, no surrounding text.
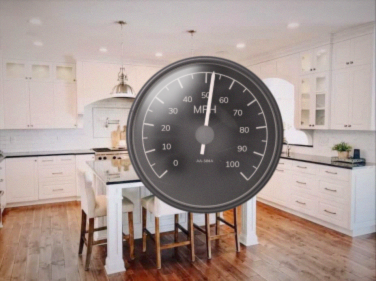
52.5 mph
